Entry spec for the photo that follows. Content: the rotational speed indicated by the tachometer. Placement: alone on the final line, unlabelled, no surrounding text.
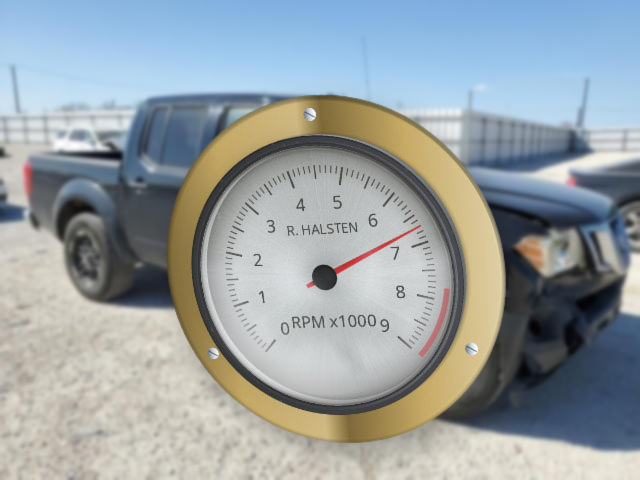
6700 rpm
